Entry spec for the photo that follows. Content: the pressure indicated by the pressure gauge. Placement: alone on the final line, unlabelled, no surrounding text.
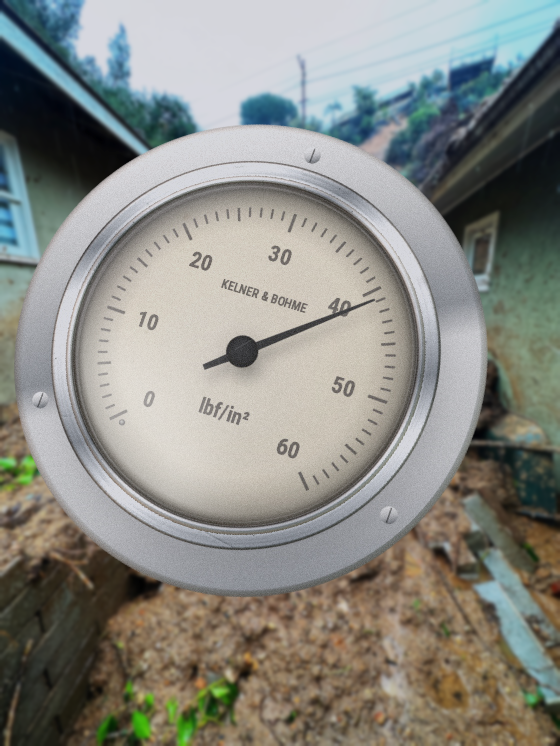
41 psi
